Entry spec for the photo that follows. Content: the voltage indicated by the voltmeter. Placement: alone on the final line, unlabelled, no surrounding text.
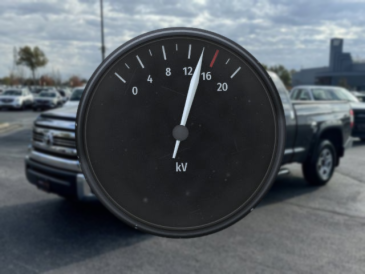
14 kV
